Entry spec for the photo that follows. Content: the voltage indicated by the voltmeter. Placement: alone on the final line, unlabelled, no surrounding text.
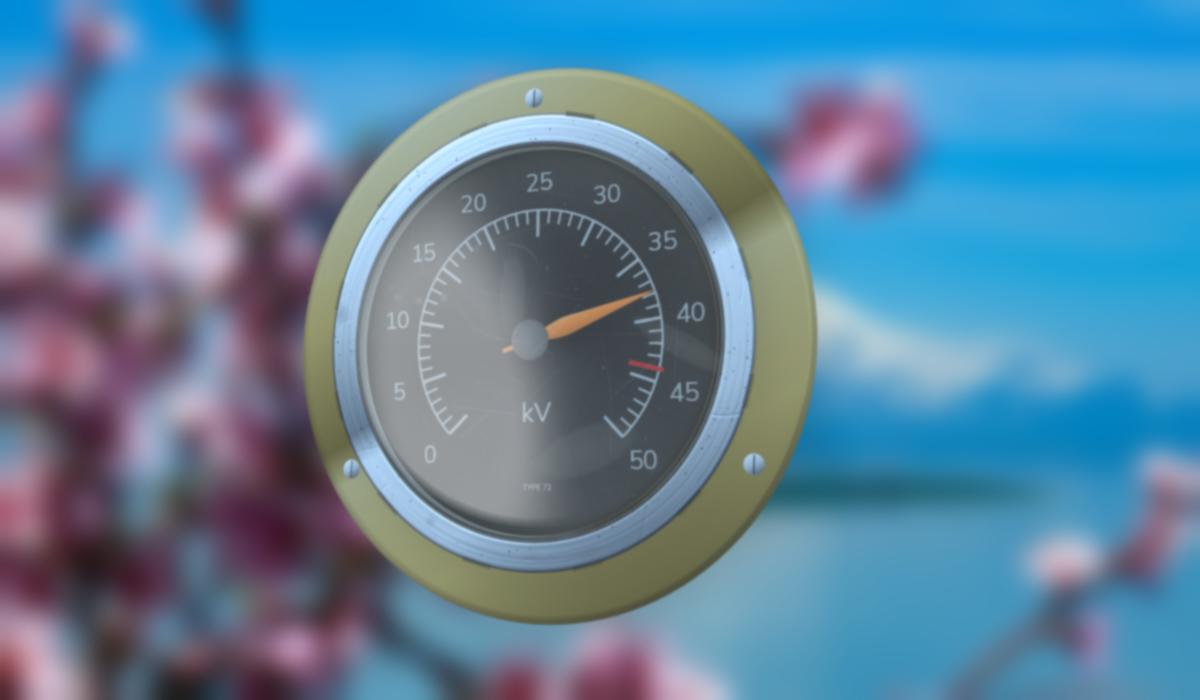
38 kV
